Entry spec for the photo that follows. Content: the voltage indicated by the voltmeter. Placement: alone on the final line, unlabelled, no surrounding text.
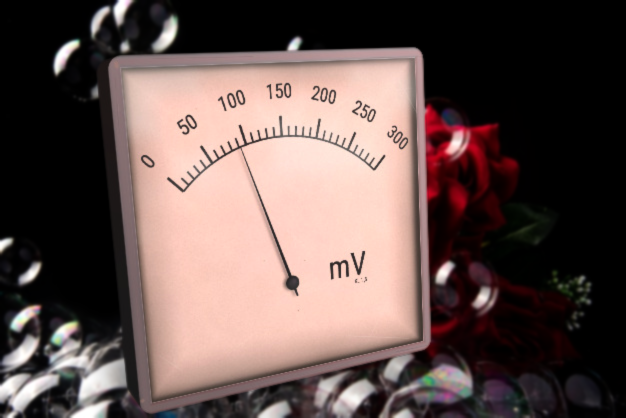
90 mV
